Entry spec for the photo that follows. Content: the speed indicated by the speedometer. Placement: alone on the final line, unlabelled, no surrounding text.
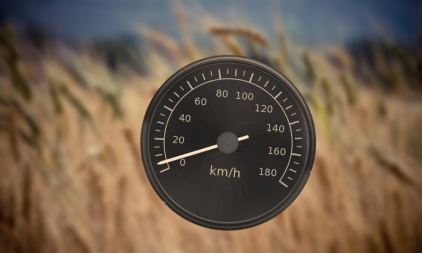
5 km/h
